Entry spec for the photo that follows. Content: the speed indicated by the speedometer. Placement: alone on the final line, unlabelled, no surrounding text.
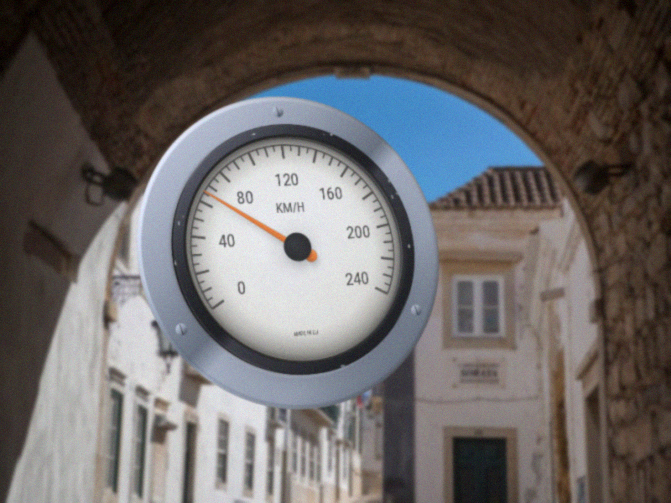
65 km/h
